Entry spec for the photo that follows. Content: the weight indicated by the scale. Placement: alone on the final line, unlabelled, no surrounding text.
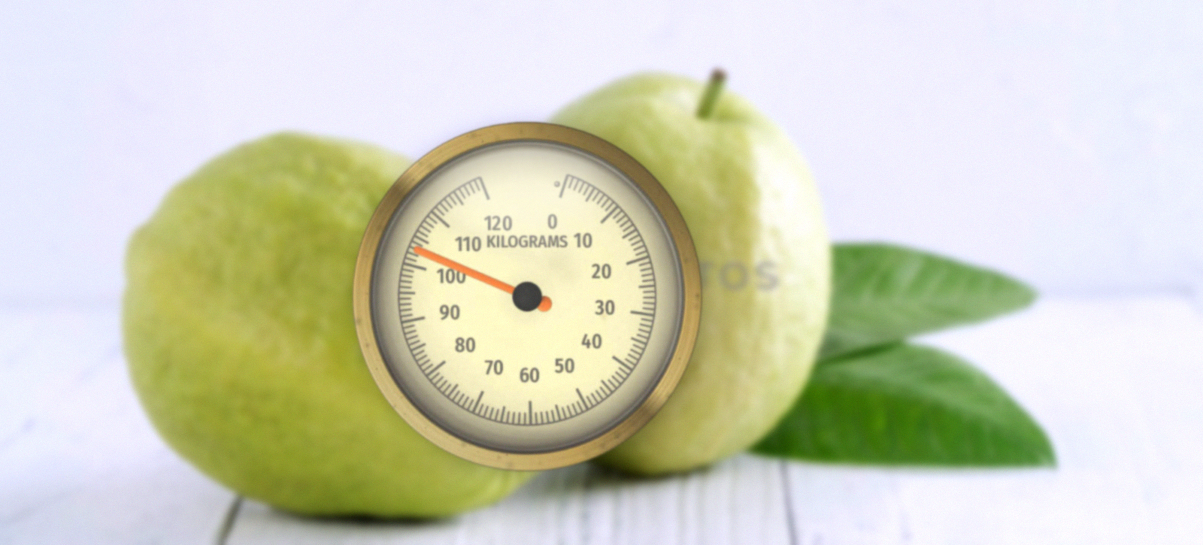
103 kg
